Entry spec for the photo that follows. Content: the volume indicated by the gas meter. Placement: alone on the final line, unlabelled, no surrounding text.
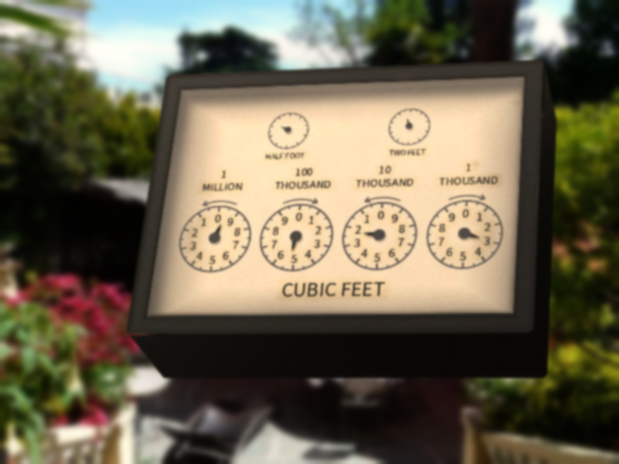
952300 ft³
